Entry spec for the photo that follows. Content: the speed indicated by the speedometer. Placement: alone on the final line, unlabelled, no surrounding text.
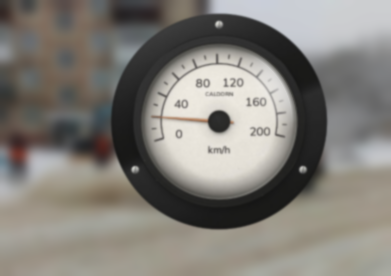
20 km/h
